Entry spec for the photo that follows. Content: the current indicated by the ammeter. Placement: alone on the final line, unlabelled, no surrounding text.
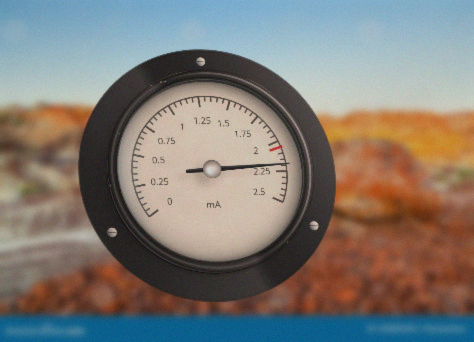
2.2 mA
